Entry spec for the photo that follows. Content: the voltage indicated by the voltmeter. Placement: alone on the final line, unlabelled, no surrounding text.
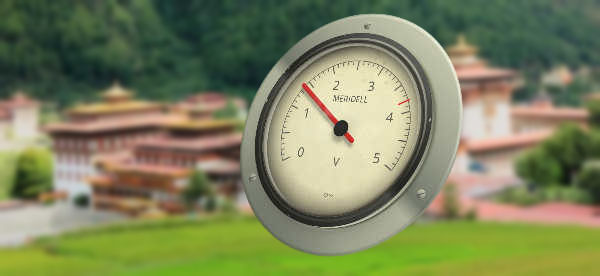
1.4 V
